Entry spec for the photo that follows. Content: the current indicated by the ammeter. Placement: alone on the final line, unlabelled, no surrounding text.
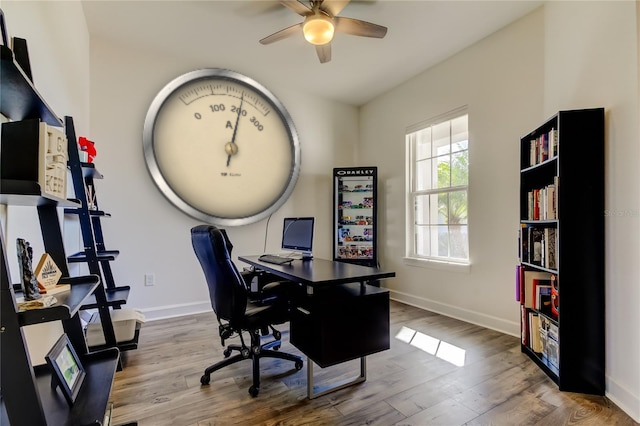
200 A
